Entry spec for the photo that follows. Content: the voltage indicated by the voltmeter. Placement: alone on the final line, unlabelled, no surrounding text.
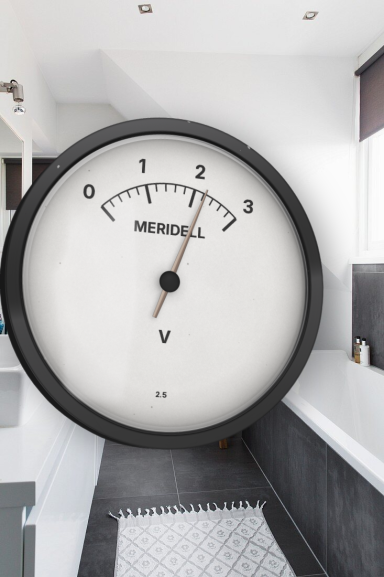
2.2 V
